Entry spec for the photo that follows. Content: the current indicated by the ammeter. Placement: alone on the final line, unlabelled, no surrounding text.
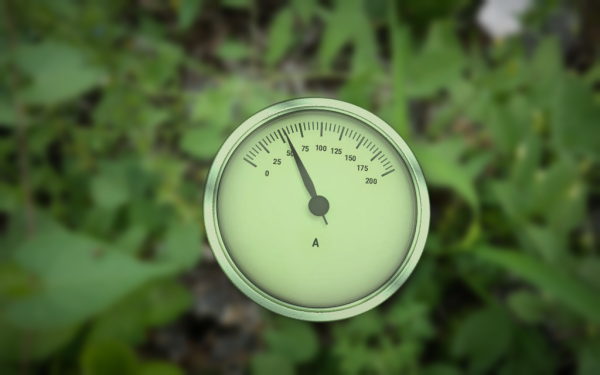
55 A
